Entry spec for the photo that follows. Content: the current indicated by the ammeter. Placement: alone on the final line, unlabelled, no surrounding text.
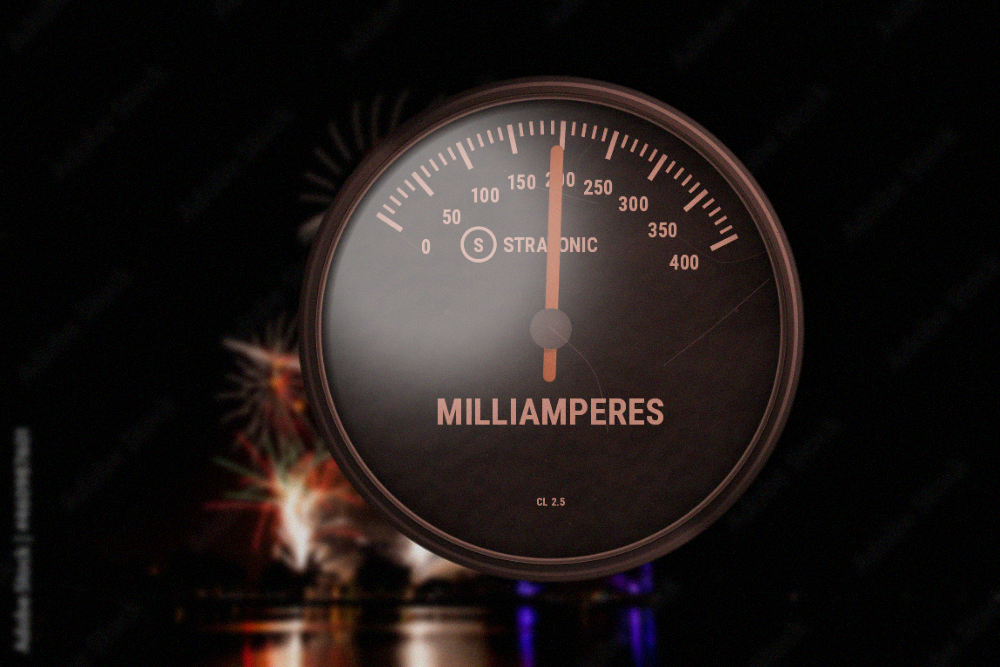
195 mA
